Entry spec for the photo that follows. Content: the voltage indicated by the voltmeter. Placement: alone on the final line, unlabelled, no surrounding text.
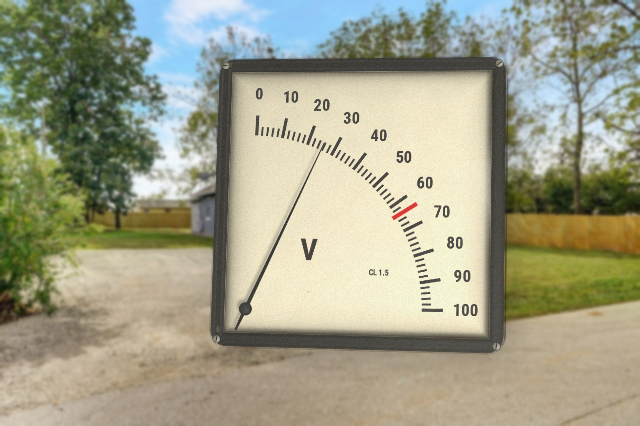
26 V
